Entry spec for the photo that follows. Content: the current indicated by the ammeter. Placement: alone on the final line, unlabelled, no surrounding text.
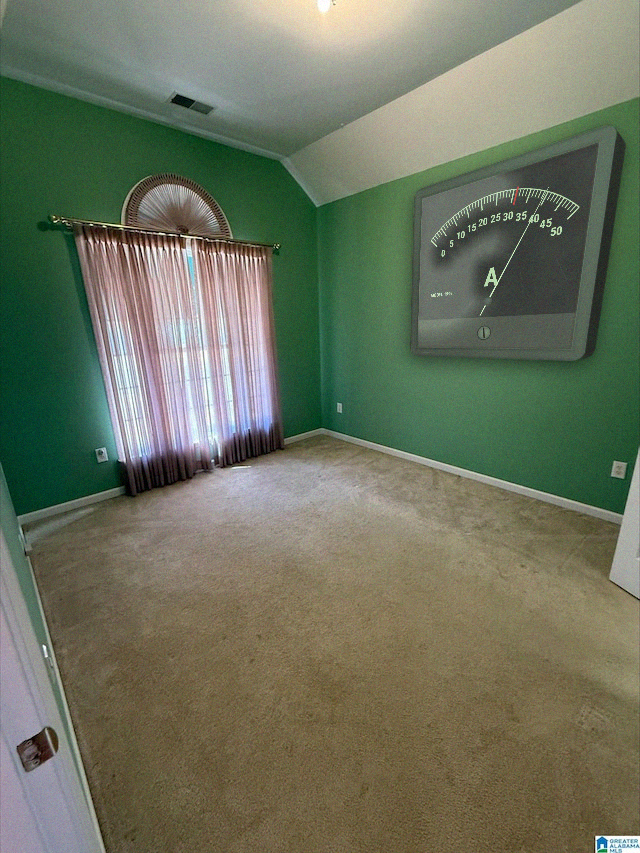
40 A
